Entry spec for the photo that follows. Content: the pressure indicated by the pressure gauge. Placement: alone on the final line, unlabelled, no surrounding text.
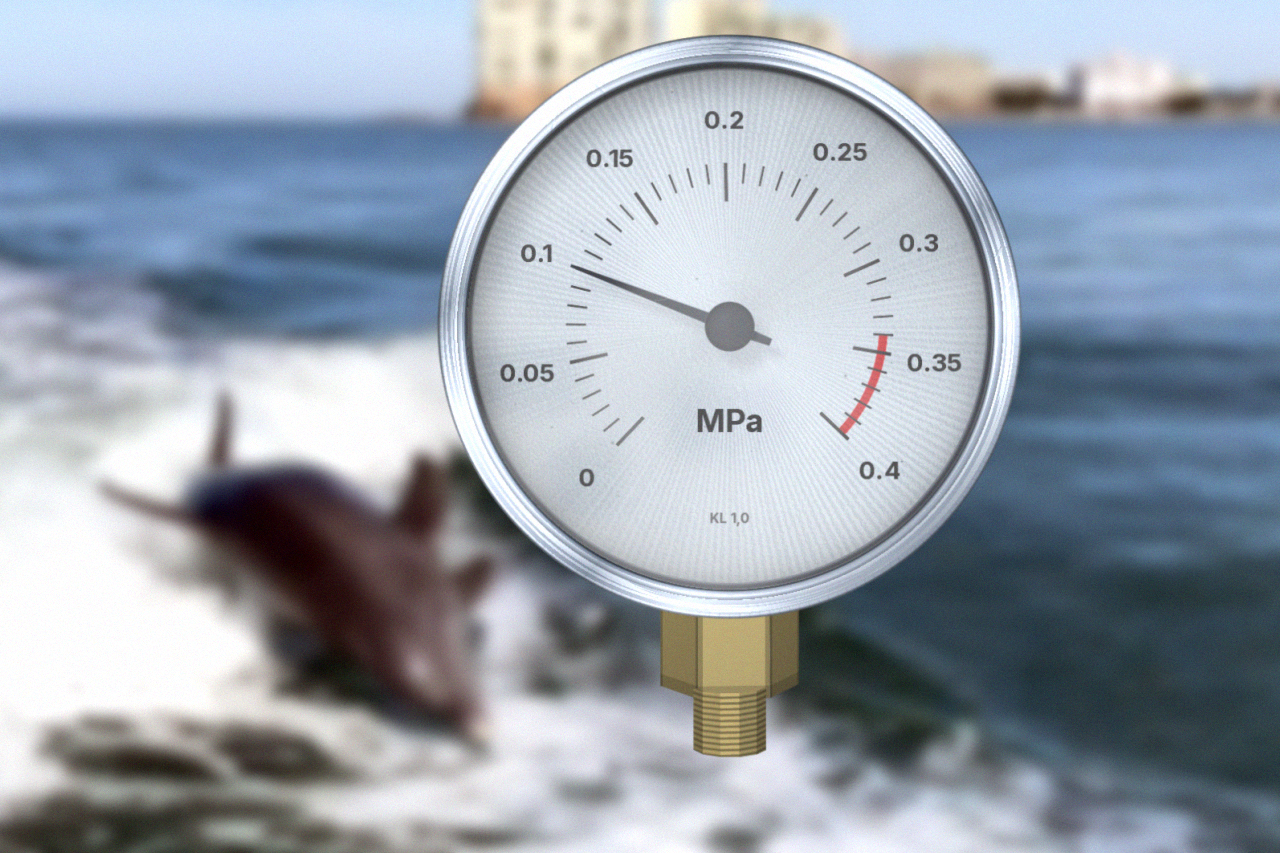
0.1 MPa
